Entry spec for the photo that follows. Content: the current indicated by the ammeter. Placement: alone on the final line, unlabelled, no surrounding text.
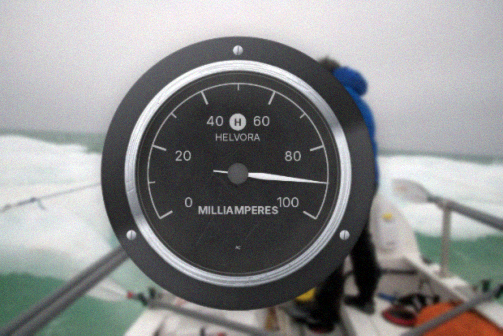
90 mA
